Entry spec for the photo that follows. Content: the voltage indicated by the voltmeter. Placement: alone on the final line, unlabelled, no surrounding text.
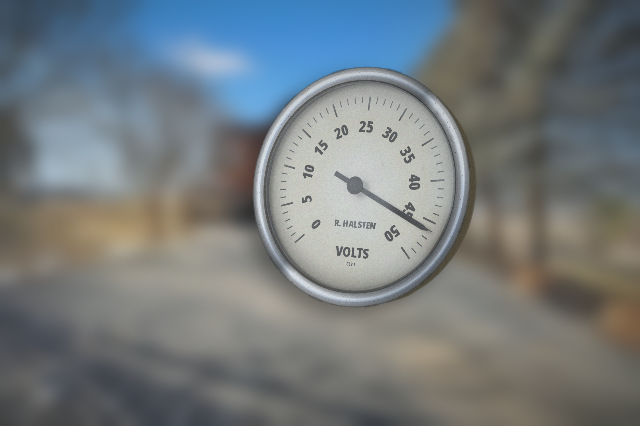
46 V
